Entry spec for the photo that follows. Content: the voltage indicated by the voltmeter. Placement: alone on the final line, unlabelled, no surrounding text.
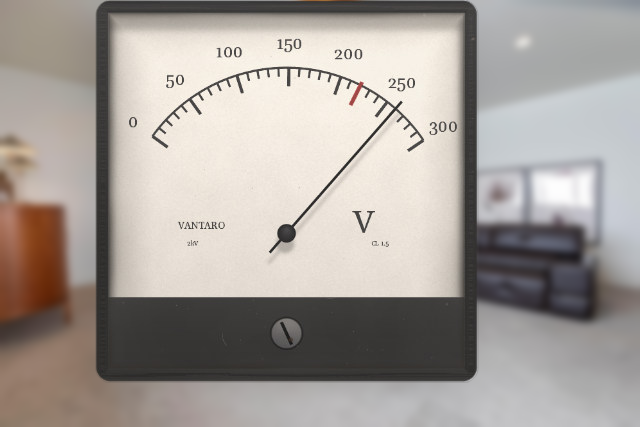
260 V
